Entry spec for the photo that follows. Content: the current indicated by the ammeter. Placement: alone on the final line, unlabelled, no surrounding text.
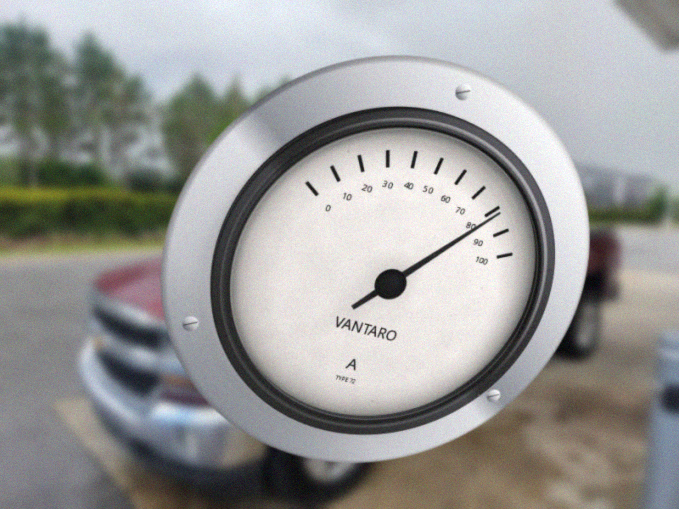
80 A
